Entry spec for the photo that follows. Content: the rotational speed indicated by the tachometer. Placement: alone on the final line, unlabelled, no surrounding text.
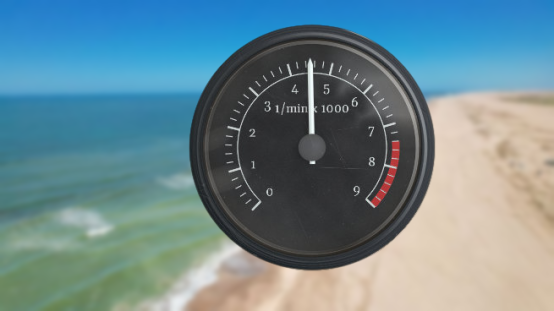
4500 rpm
